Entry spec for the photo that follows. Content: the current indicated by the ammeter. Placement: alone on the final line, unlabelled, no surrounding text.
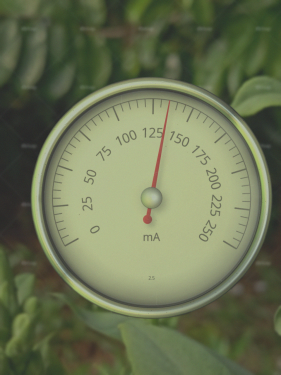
135 mA
